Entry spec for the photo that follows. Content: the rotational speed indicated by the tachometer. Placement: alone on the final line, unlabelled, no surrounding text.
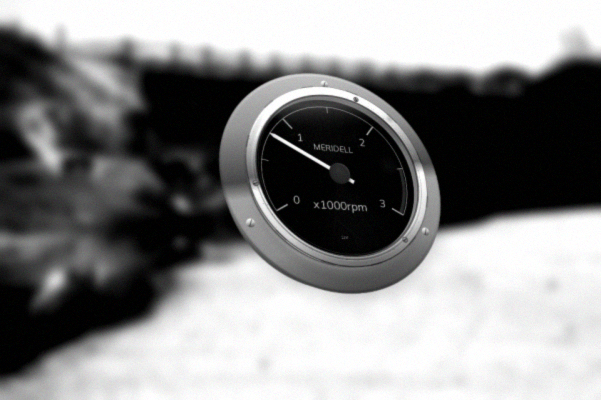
750 rpm
